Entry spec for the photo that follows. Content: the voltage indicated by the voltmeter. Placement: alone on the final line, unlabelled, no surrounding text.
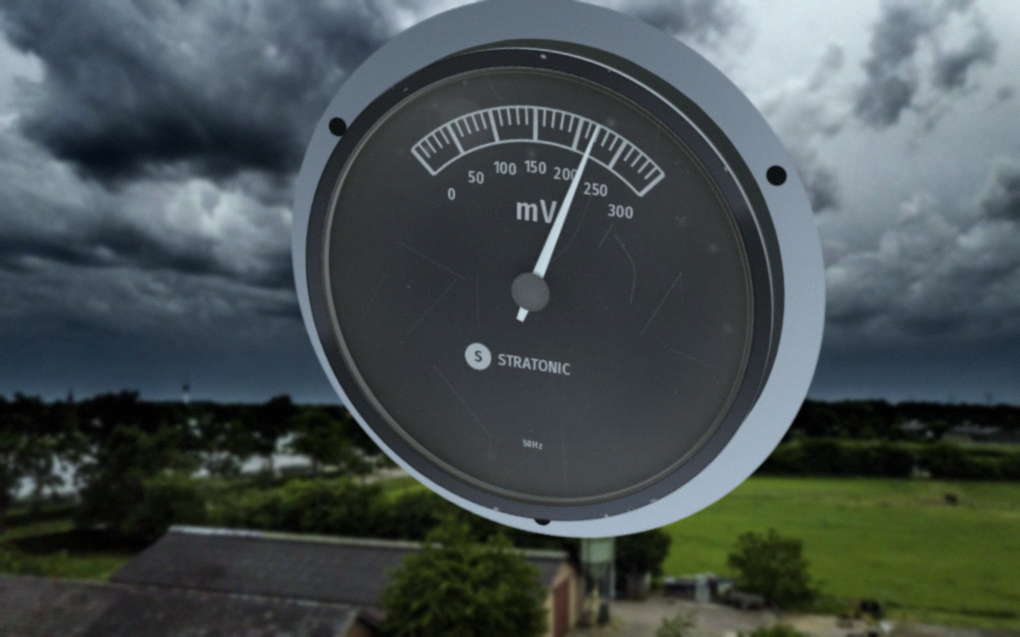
220 mV
